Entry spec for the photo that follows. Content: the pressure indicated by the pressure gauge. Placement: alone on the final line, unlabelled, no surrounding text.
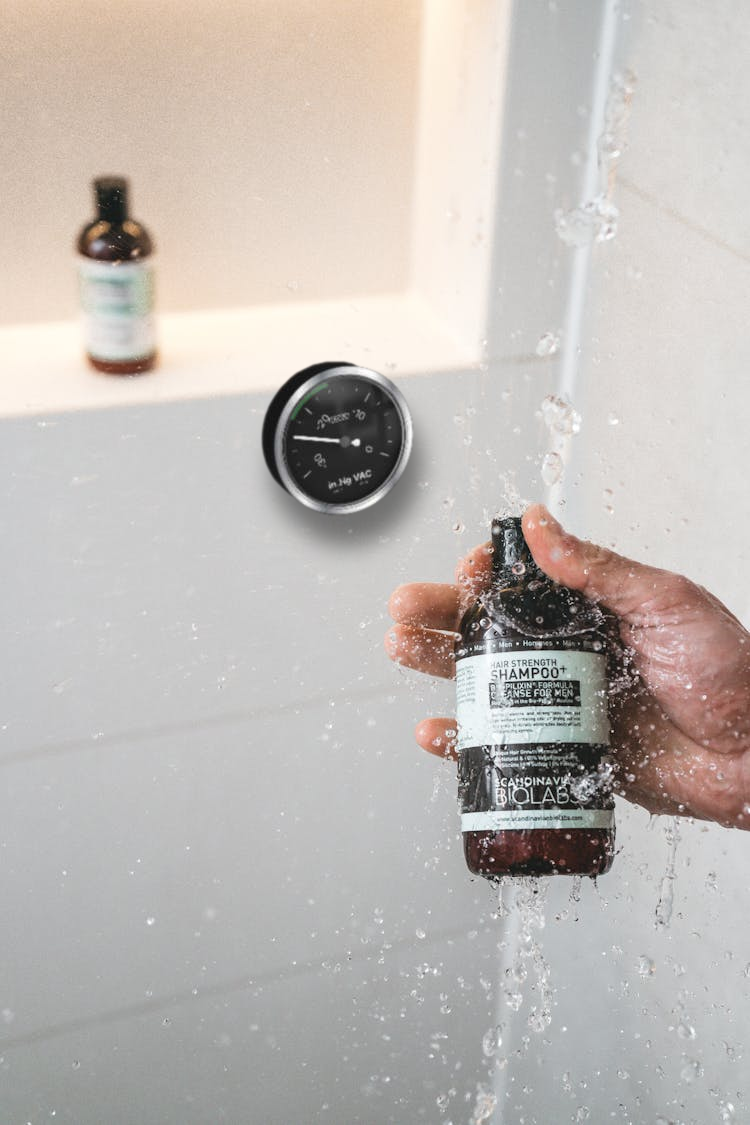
-24 inHg
